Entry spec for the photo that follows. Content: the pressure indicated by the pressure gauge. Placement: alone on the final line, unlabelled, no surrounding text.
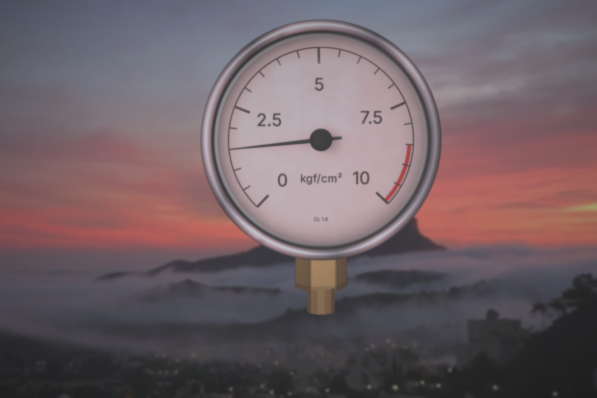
1.5 kg/cm²
